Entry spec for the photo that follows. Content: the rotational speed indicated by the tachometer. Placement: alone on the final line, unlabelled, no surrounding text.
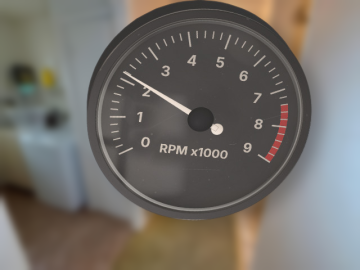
2200 rpm
